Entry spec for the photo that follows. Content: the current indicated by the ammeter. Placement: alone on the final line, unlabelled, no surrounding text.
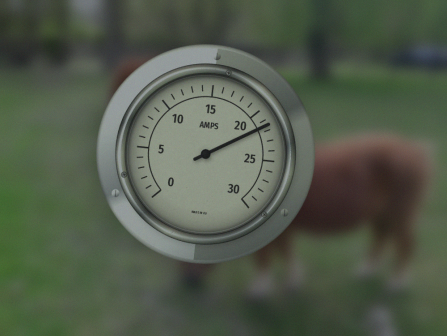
21.5 A
